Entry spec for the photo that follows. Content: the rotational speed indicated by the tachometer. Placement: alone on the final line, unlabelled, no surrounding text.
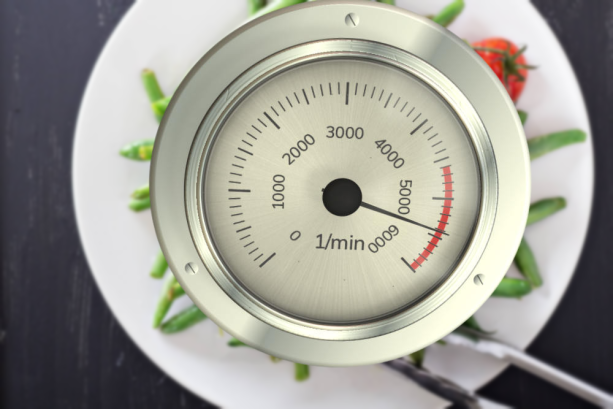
5400 rpm
